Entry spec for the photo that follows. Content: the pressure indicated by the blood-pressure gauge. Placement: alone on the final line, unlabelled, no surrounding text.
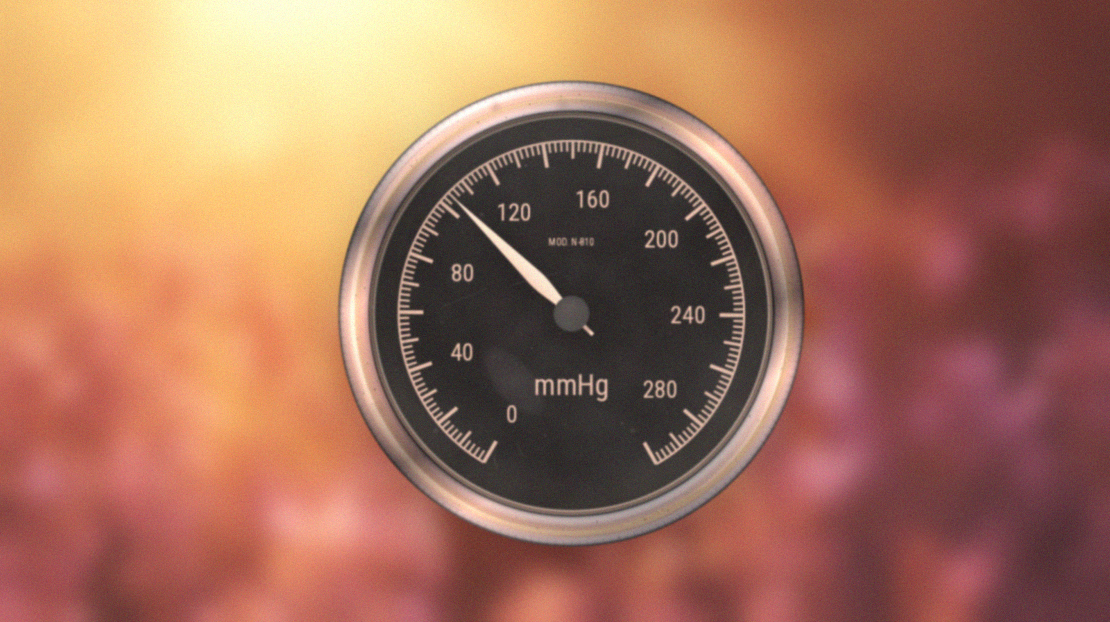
104 mmHg
